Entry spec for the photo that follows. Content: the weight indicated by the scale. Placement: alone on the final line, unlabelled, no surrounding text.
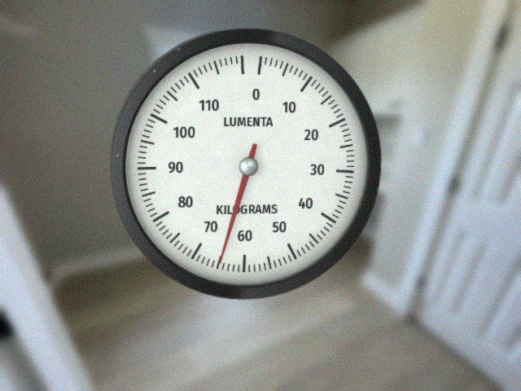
65 kg
